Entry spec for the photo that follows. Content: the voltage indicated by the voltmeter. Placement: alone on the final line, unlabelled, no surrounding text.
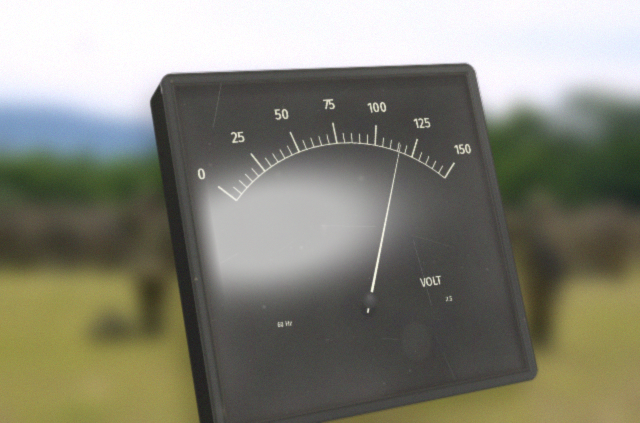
115 V
